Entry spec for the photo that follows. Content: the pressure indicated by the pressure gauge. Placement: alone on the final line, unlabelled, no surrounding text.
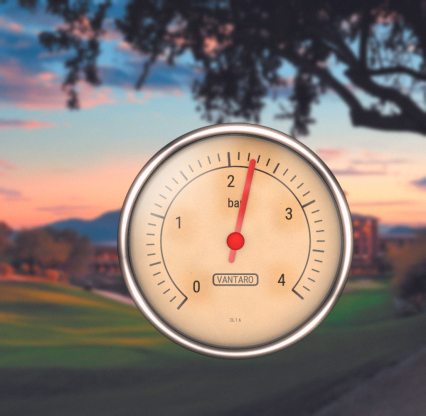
2.25 bar
